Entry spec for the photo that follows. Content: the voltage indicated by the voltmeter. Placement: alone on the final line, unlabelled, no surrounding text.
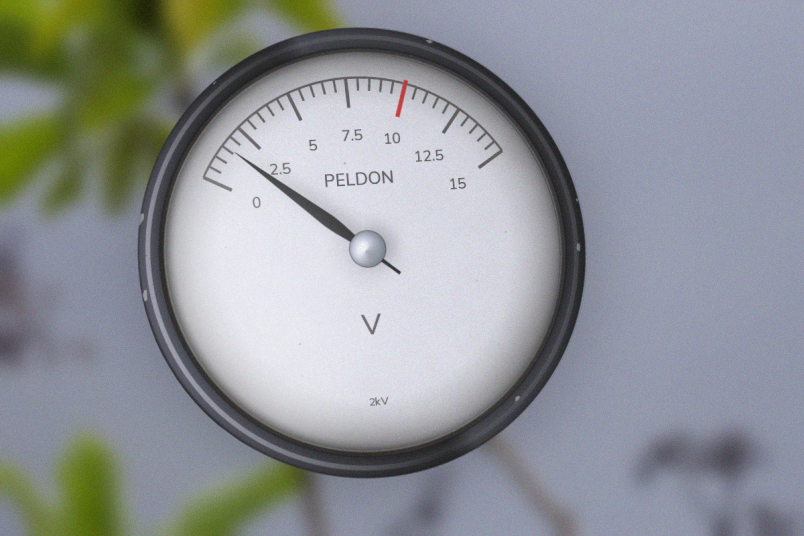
1.5 V
